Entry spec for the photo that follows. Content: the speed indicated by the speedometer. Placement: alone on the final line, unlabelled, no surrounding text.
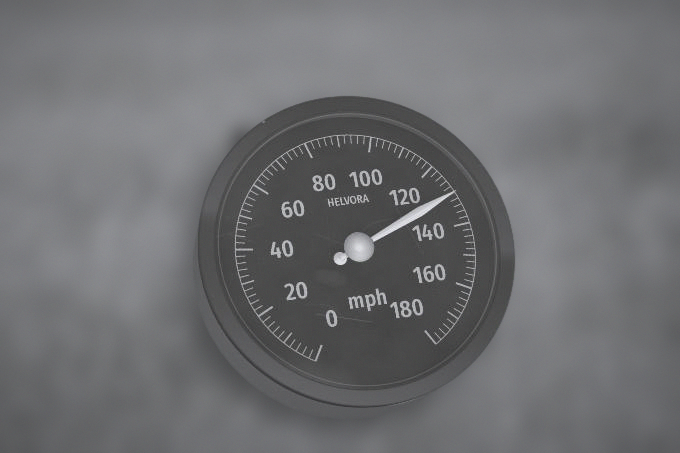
130 mph
